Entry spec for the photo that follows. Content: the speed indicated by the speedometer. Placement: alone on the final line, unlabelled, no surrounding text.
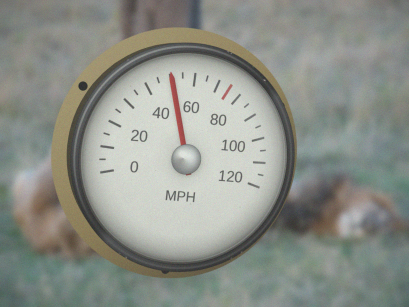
50 mph
